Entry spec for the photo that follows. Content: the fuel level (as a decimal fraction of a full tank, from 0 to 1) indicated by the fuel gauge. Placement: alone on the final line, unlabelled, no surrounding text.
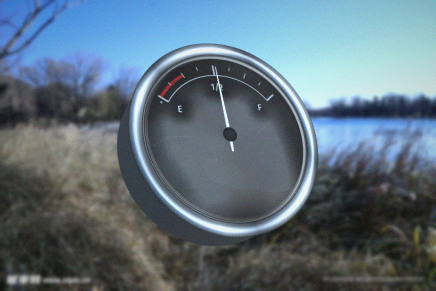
0.5
